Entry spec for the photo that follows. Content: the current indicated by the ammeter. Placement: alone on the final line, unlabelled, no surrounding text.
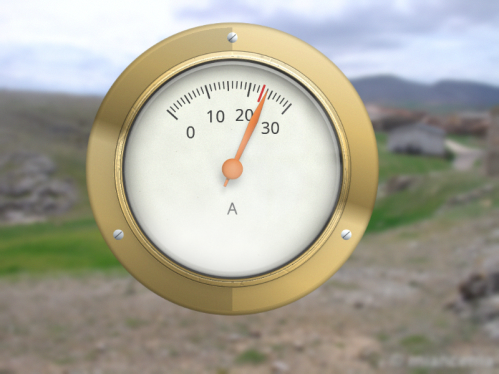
24 A
